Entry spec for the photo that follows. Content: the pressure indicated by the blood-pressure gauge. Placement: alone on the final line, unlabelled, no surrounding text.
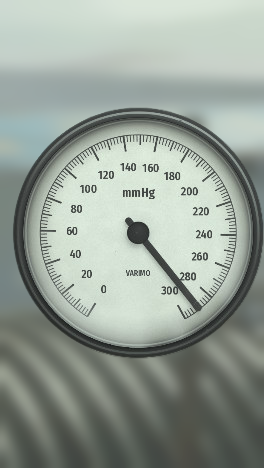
290 mmHg
